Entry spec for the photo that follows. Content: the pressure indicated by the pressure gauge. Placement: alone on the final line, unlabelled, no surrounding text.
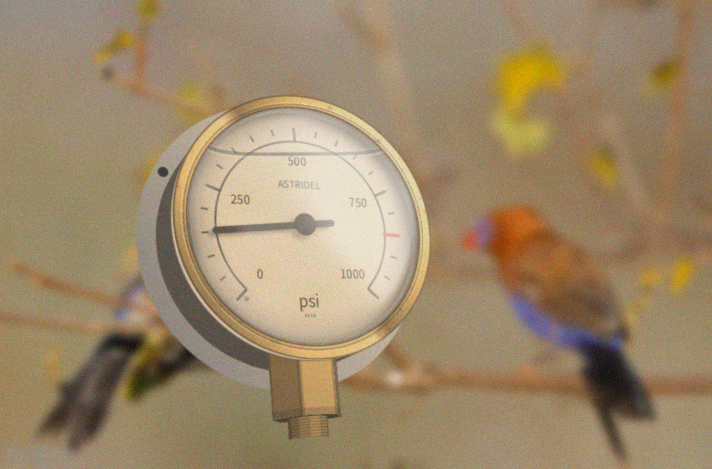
150 psi
